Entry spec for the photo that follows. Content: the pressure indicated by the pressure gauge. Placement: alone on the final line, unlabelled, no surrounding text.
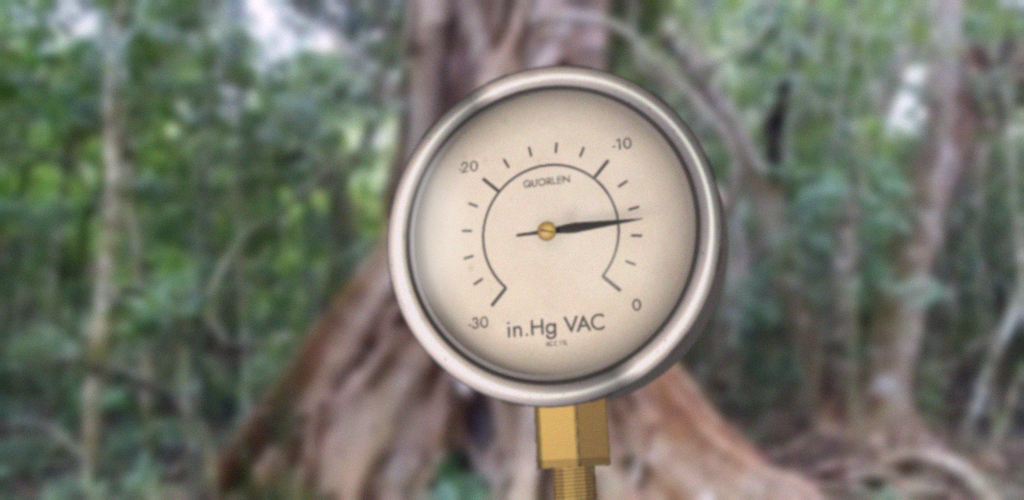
-5 inHg
